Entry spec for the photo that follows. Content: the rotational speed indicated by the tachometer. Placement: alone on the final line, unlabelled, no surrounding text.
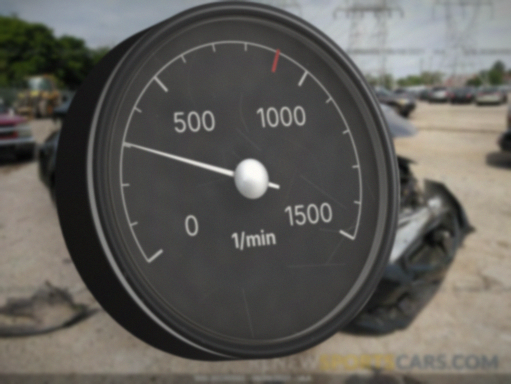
300 rpm
